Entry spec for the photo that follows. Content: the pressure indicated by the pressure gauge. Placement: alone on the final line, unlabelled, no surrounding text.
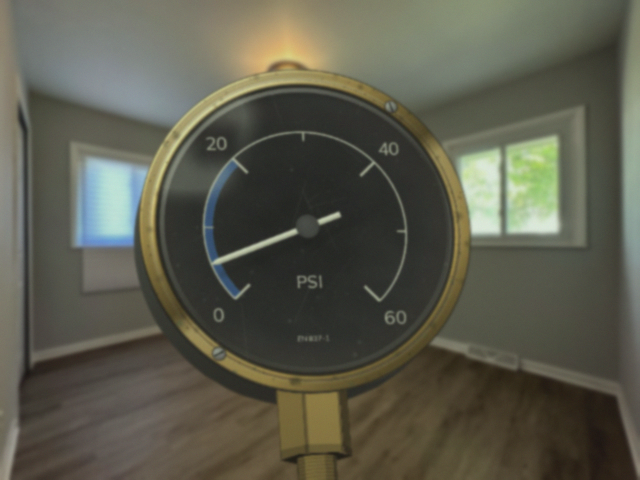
5 psi
